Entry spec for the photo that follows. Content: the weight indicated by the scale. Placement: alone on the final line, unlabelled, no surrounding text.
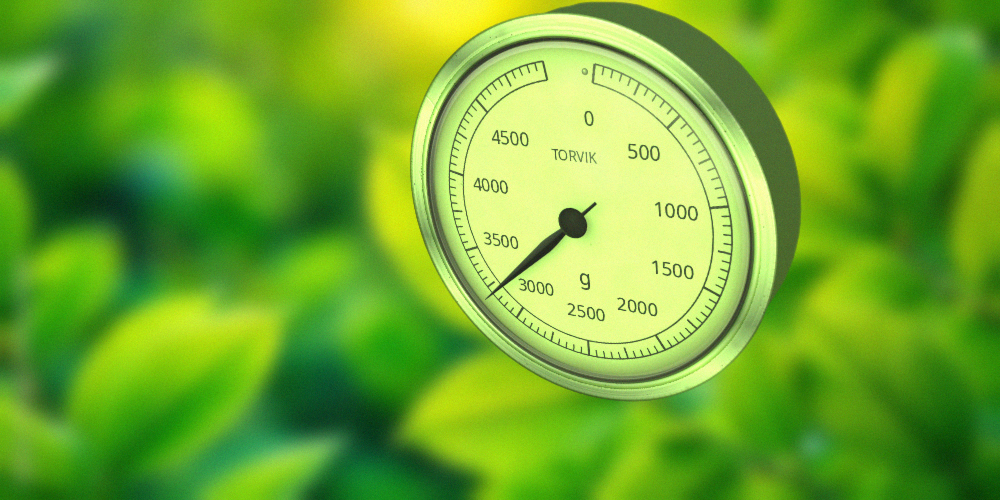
3200 g
